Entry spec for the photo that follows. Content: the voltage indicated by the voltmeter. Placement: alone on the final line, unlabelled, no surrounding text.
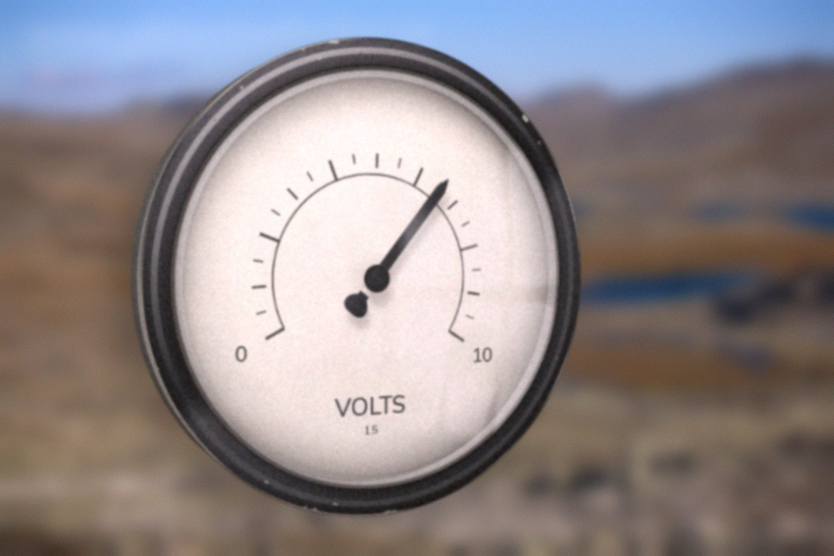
6.5 V
